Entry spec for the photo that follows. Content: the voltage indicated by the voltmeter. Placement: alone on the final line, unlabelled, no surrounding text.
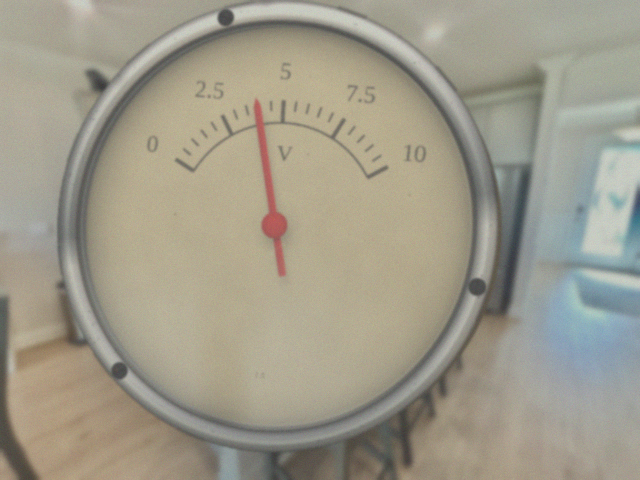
4 V
